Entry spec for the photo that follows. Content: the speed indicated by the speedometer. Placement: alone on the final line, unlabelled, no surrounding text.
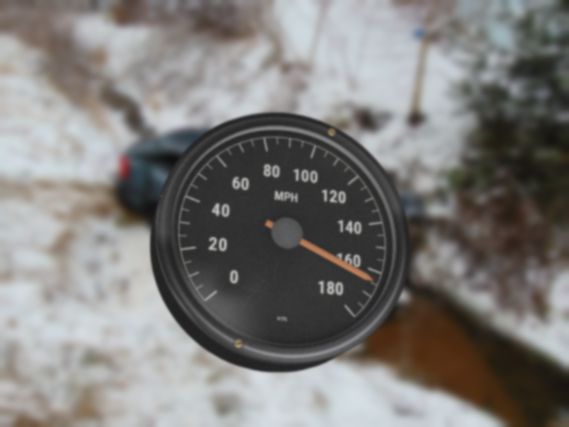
165 mph
